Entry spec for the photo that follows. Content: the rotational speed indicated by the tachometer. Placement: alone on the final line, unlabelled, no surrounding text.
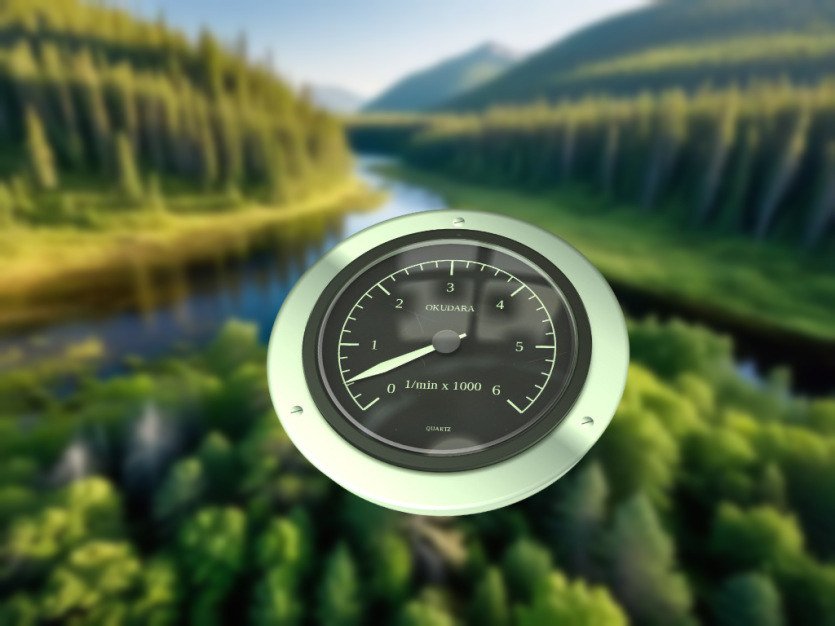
400 rpm
